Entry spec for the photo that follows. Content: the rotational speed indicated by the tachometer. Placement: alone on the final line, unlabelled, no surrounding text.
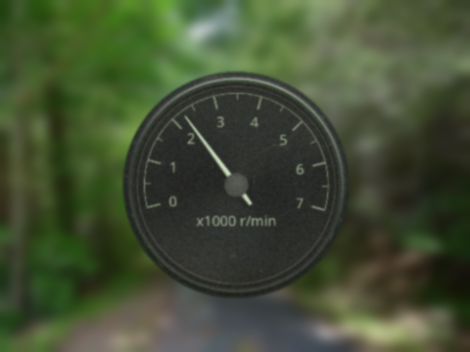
2250 rpm
